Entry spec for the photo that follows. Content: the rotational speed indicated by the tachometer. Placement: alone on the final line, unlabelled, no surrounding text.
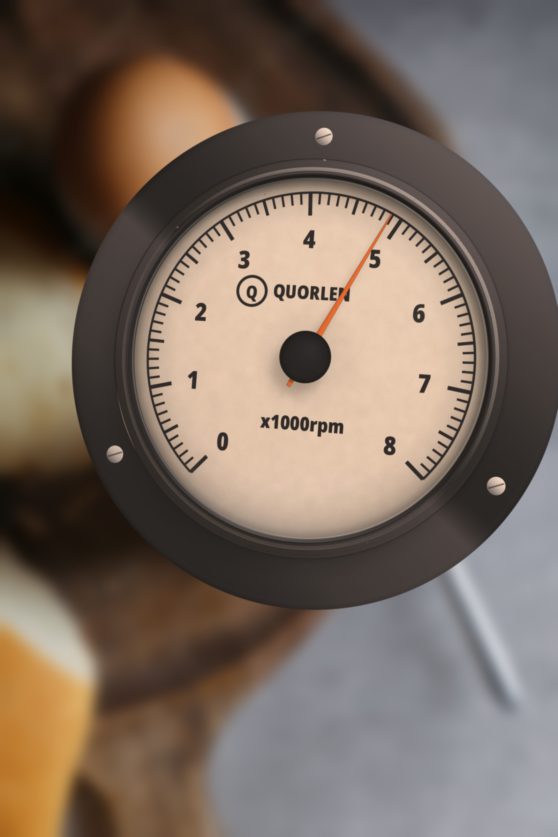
4900 rpm
